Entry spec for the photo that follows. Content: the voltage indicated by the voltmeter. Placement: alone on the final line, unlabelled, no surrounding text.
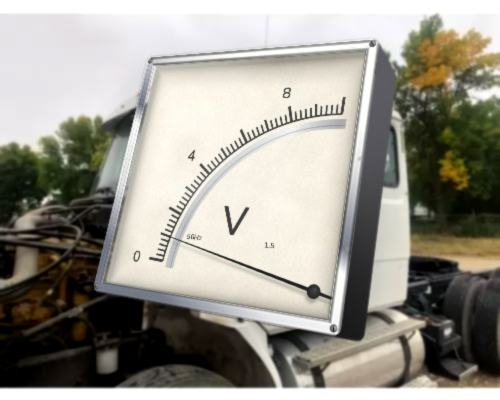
1 V
